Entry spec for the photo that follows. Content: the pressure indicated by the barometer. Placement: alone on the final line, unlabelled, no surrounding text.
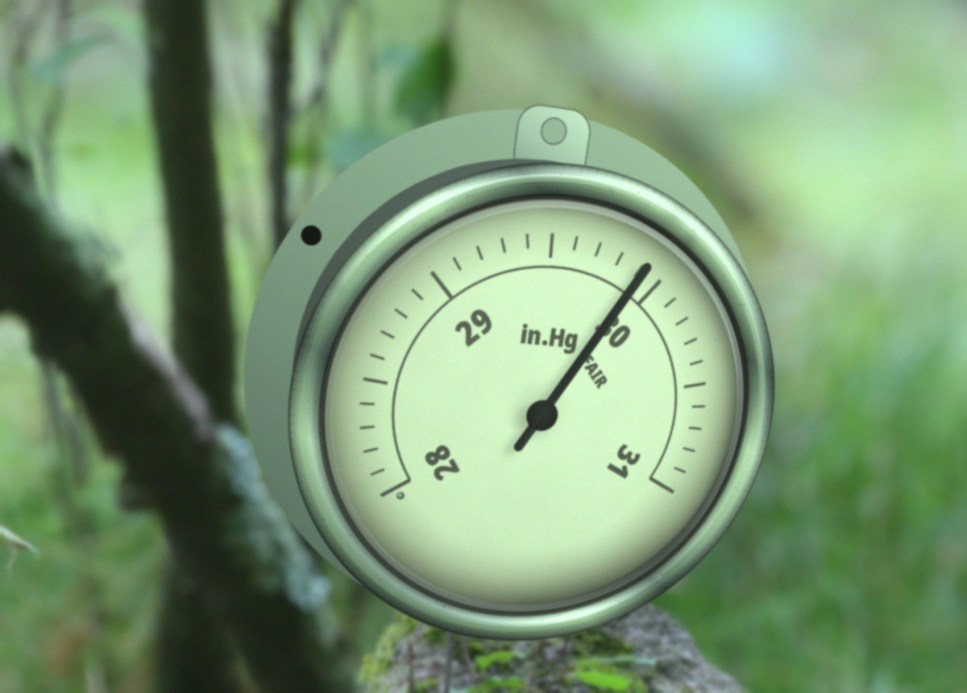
29.9 inHg
